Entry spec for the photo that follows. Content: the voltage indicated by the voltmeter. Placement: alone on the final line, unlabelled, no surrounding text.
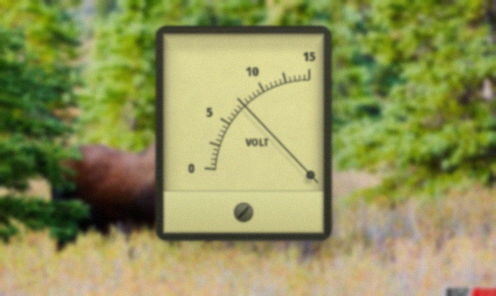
7.5 V
